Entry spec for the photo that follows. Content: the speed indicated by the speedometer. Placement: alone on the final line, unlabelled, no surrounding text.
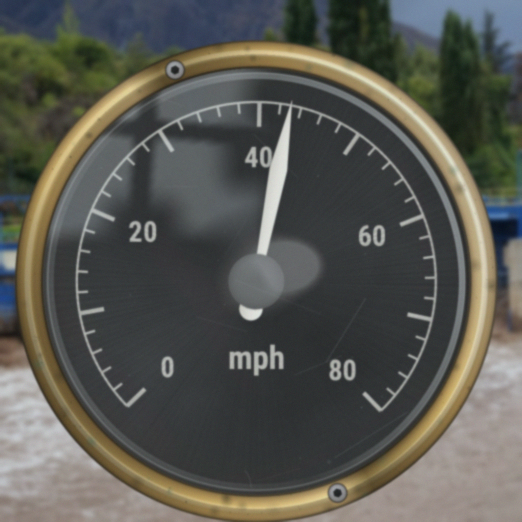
43 mph
